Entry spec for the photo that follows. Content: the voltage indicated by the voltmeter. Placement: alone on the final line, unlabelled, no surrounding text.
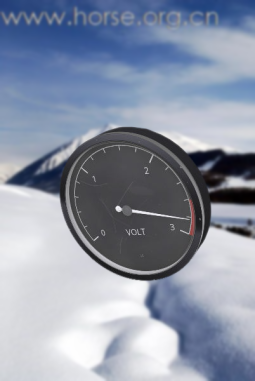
2.8 V
